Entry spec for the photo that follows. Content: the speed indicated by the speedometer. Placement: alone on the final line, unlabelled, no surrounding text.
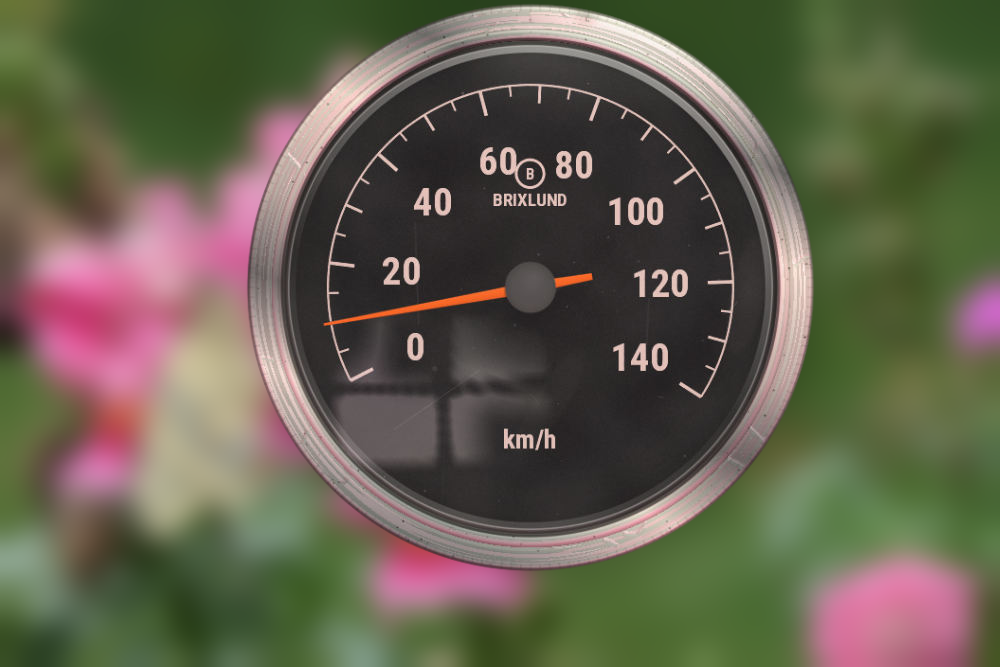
10 km/h
